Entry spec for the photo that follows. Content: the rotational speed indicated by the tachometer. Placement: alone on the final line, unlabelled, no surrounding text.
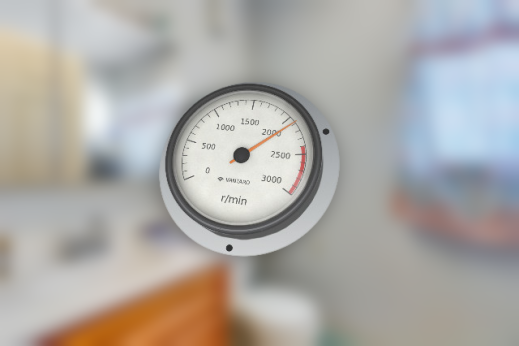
2100 rpm
